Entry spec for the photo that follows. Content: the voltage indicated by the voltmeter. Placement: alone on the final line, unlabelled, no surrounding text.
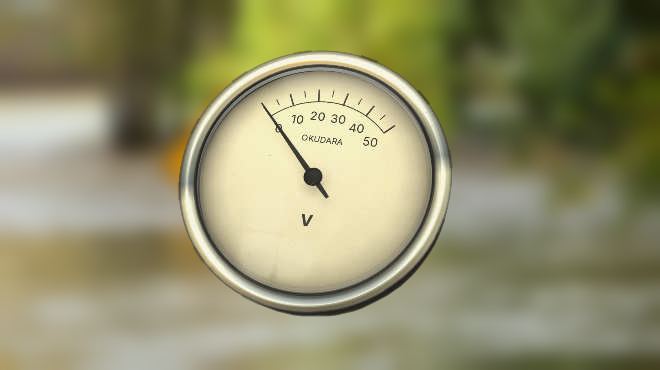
0 V
